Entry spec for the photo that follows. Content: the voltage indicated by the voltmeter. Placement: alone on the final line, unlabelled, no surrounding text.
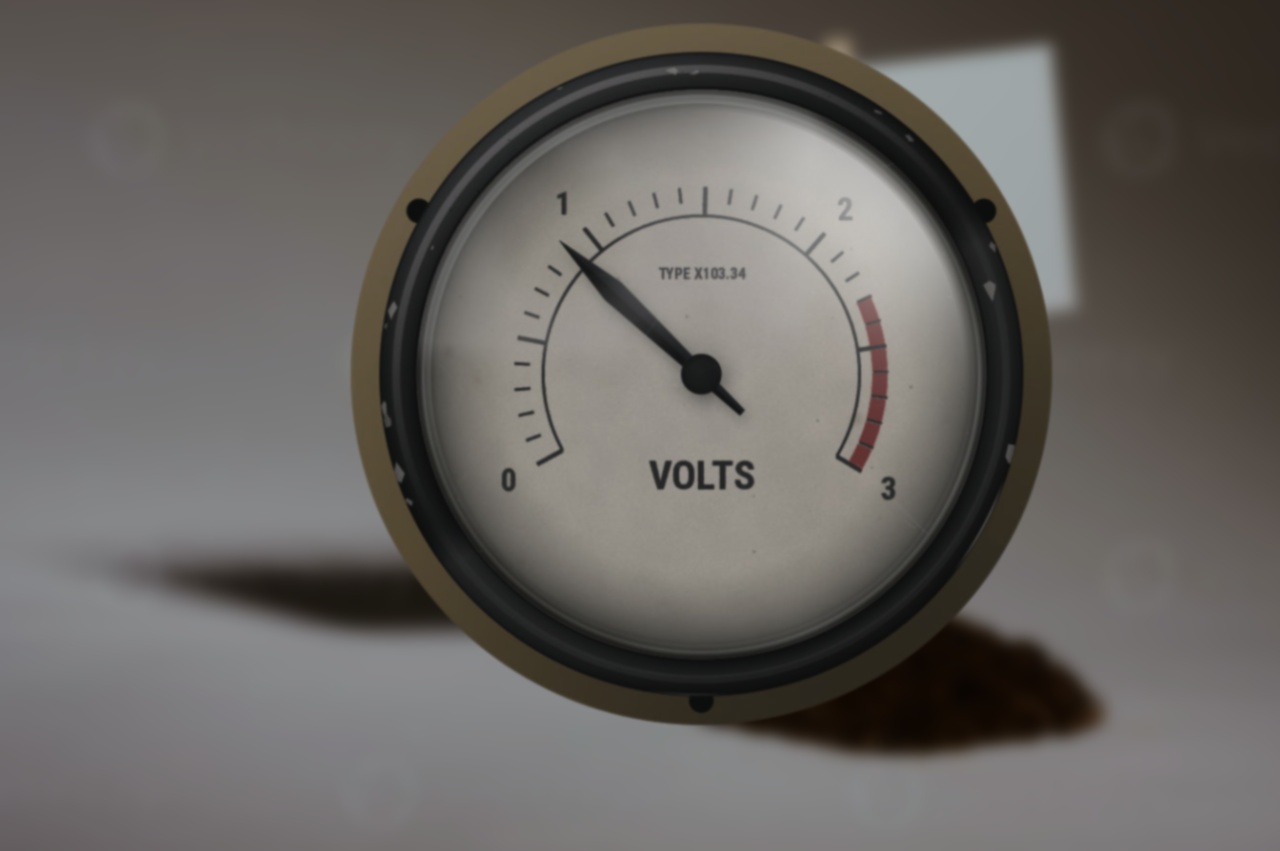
0.9 V
